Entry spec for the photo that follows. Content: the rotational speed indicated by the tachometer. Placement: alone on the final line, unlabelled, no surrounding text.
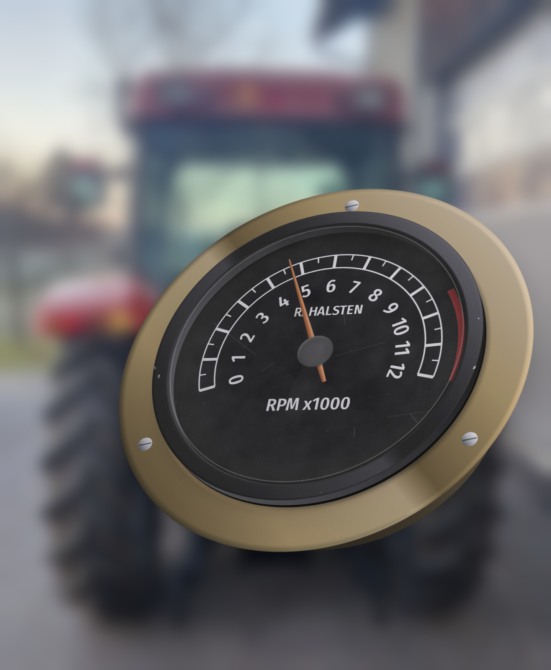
4750 rpm
